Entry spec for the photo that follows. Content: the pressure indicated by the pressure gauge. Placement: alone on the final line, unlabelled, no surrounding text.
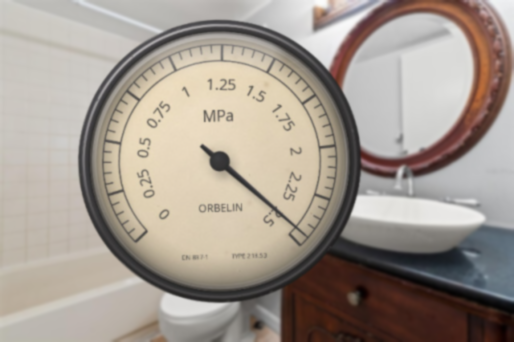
2.45 MPa
